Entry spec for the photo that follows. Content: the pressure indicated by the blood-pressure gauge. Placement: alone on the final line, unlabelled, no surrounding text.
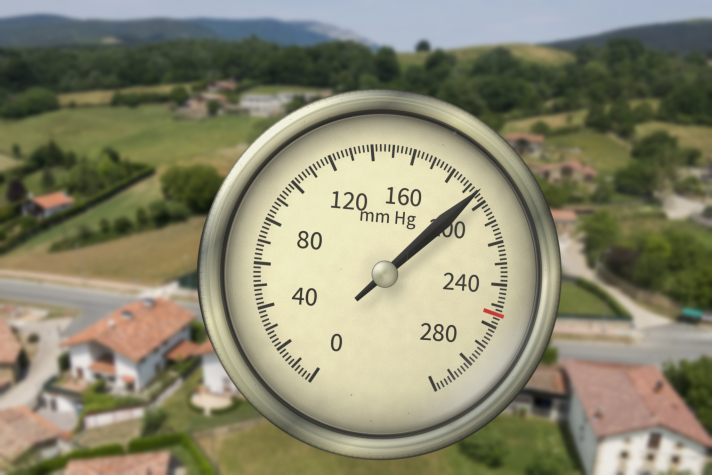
194 mmHg
